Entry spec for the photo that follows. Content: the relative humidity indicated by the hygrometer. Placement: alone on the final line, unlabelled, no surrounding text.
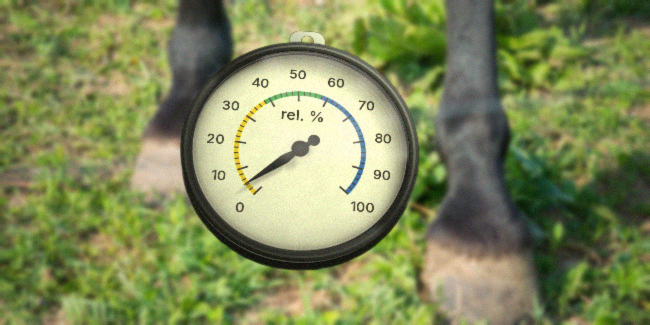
4 %
